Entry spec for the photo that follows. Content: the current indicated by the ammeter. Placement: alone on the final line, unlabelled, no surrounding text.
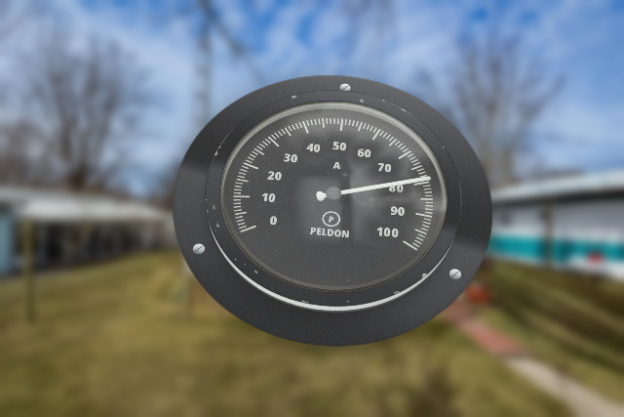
80 A
